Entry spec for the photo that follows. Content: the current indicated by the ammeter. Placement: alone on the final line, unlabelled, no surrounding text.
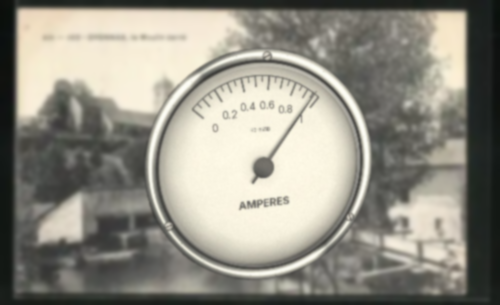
0.95 A
